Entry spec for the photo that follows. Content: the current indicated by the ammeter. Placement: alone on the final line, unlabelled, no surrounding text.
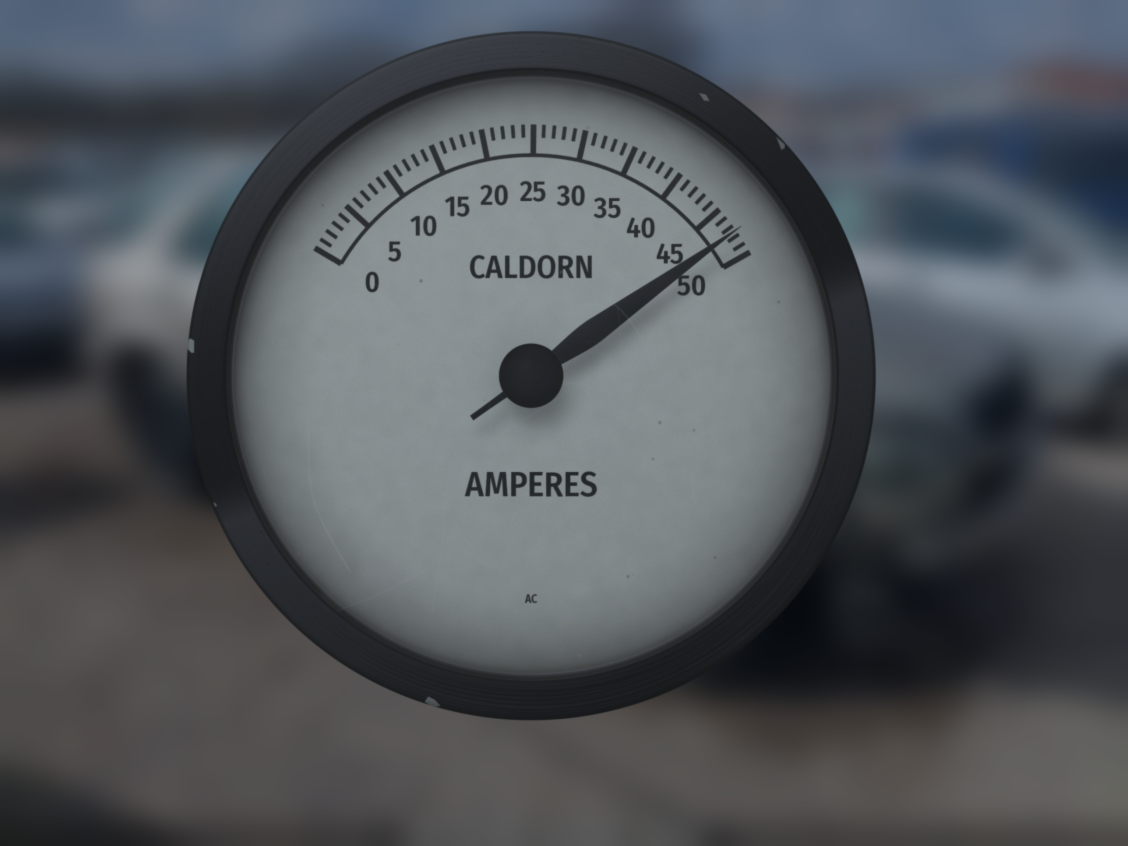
47.5 A
